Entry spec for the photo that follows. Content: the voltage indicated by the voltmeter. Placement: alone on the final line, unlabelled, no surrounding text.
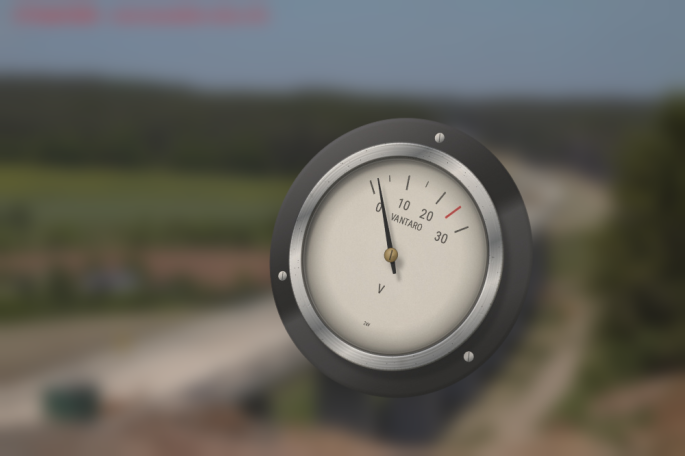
2.5 V
